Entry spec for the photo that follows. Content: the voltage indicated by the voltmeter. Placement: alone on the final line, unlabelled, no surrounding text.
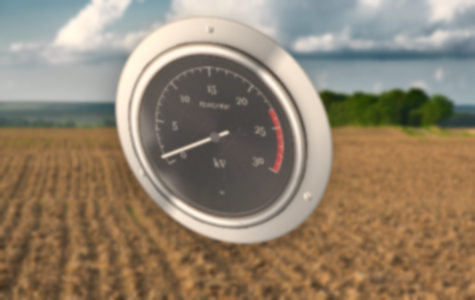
1 kV
